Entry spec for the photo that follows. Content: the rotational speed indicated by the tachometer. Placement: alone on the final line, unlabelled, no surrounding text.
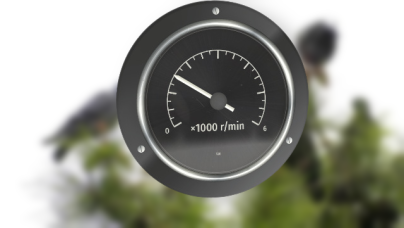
1500 rpm
